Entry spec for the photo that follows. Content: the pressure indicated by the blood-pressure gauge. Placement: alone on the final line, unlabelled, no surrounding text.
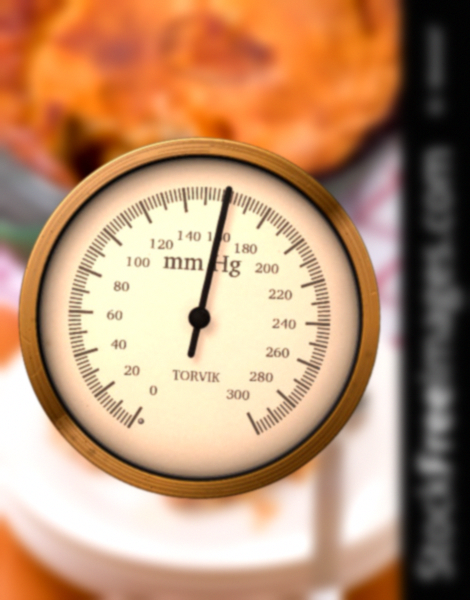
160 mmHg
